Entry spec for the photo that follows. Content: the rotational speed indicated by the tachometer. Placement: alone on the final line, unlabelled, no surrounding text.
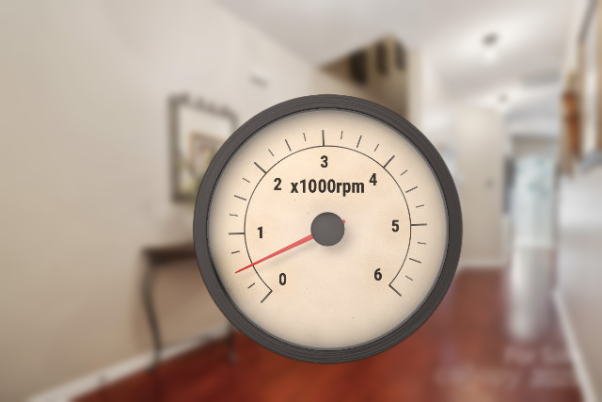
500 rpm
